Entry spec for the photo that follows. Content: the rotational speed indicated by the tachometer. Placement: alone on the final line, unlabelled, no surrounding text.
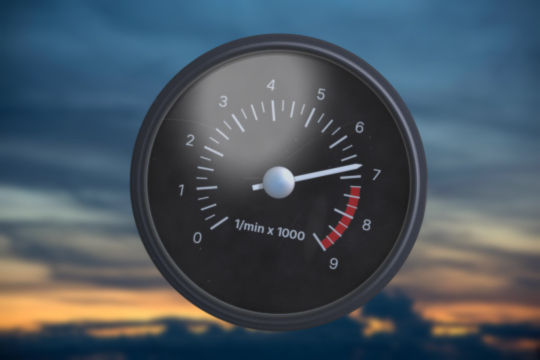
6750 rpm
